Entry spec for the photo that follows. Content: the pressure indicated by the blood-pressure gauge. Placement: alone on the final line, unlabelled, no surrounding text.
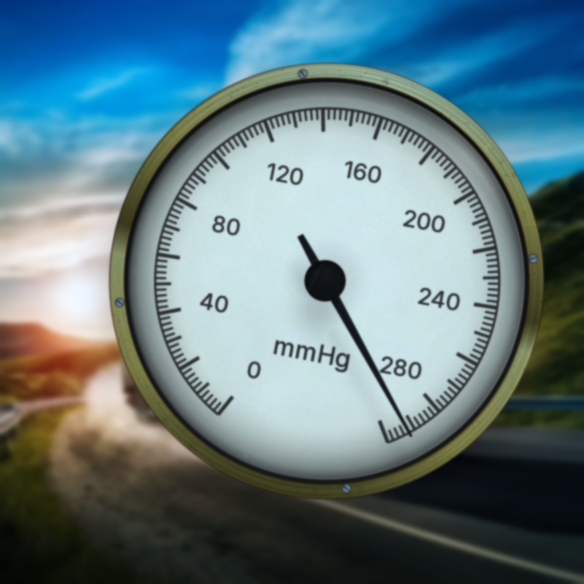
292 mmHg
